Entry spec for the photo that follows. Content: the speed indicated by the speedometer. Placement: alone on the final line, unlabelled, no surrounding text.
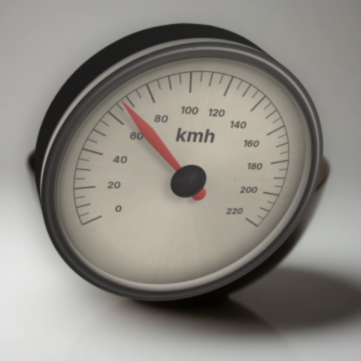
67.5 km/h
